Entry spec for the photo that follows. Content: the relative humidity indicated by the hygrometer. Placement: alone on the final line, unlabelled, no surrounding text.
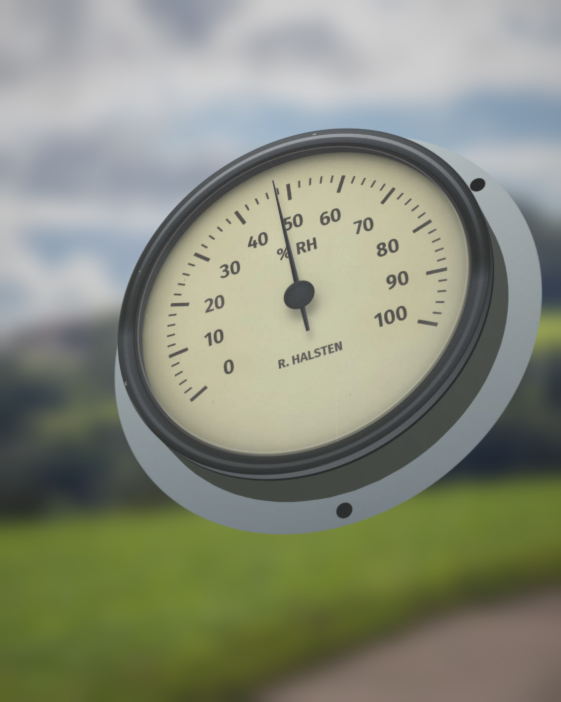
48 %
